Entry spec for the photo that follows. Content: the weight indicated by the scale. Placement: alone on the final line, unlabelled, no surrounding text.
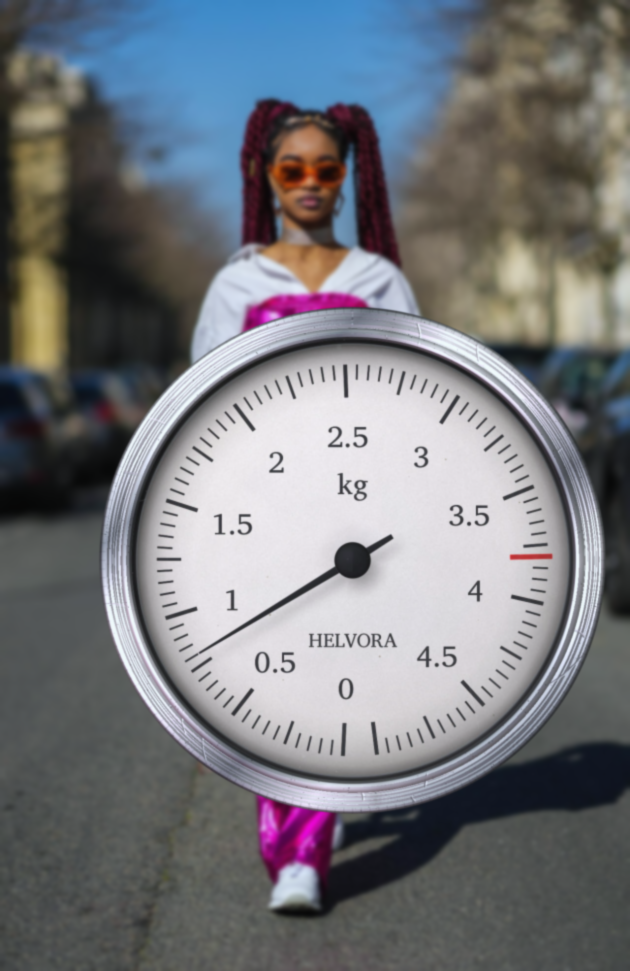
0.8 kg
